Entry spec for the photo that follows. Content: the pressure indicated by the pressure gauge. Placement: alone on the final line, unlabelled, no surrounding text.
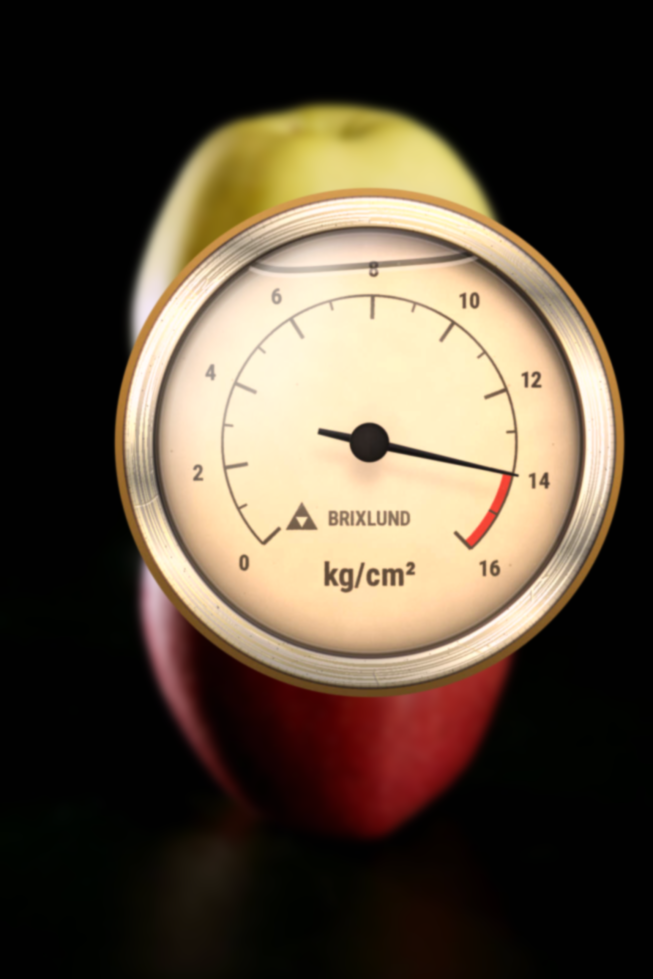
14 kg/cm²
